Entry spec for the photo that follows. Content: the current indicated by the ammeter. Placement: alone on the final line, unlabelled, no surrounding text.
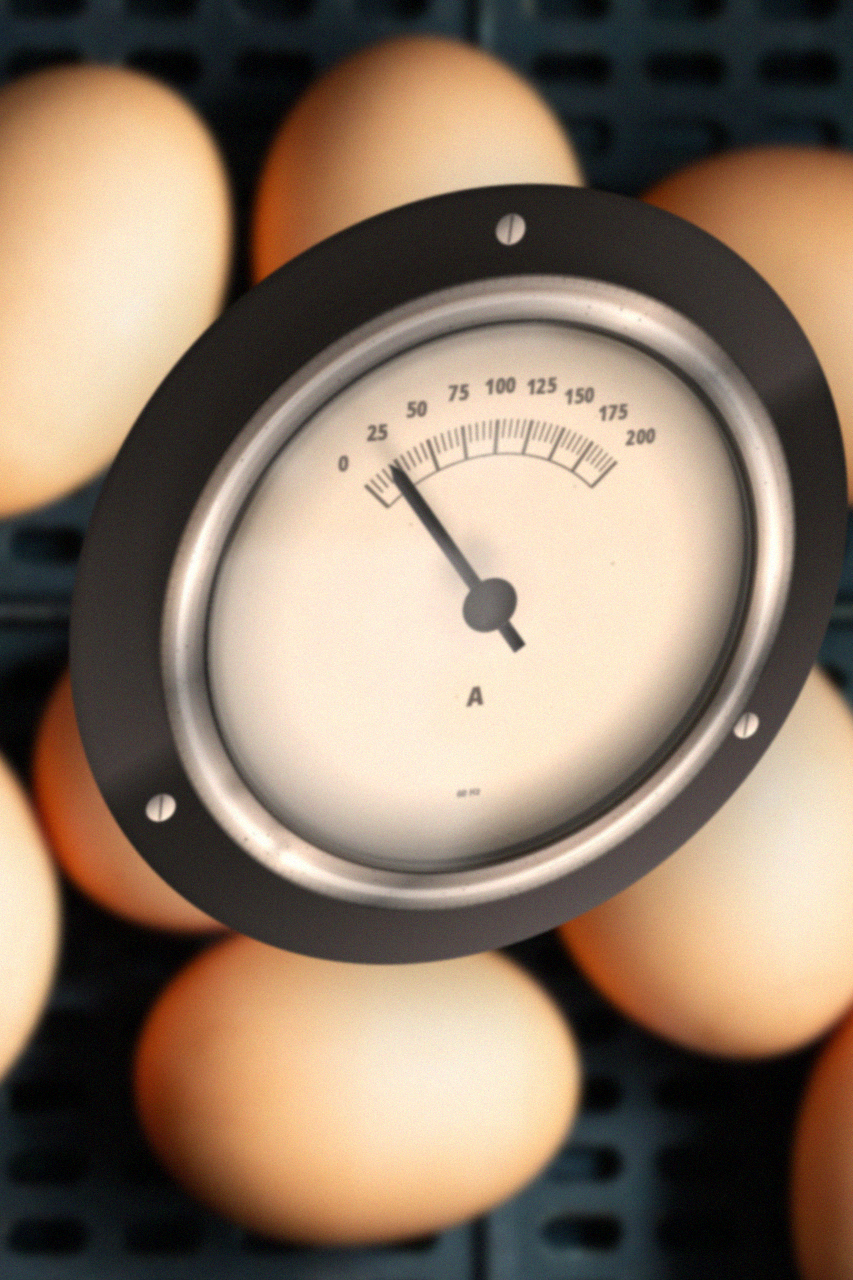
20 A
